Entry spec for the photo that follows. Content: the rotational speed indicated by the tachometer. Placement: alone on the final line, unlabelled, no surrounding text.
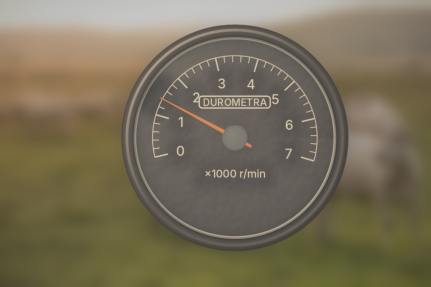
1400 rpm
